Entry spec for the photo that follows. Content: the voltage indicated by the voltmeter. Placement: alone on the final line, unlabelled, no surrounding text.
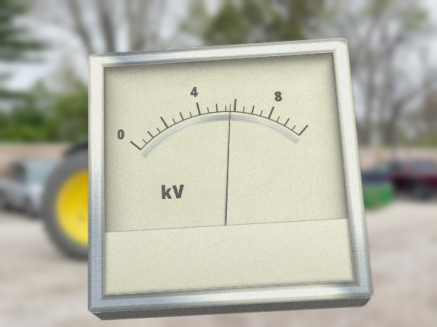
5.75 kV
